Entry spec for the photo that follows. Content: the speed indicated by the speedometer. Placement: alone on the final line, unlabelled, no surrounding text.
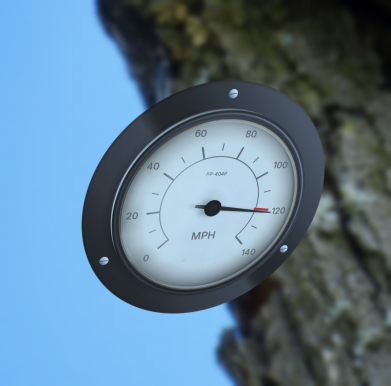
120 mph
